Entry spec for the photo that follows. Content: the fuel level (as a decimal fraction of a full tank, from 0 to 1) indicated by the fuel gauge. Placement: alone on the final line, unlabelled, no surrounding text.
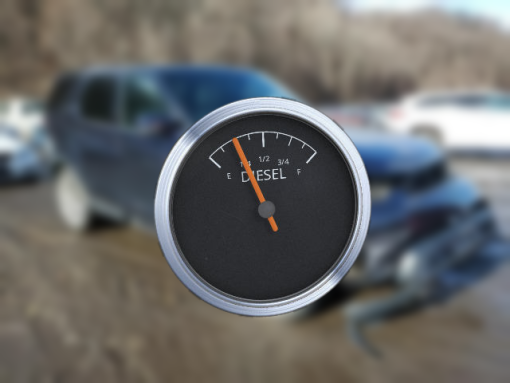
0.25
